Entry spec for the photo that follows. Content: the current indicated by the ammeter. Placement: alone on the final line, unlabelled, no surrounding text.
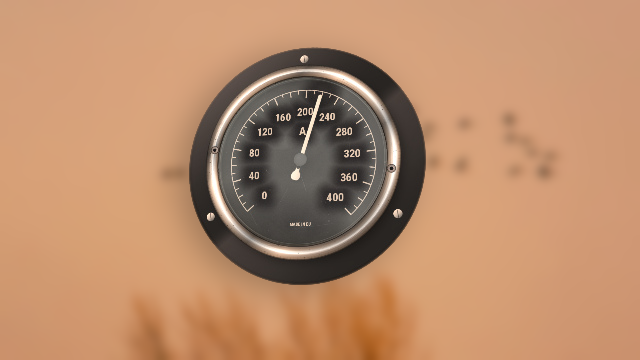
220 A
